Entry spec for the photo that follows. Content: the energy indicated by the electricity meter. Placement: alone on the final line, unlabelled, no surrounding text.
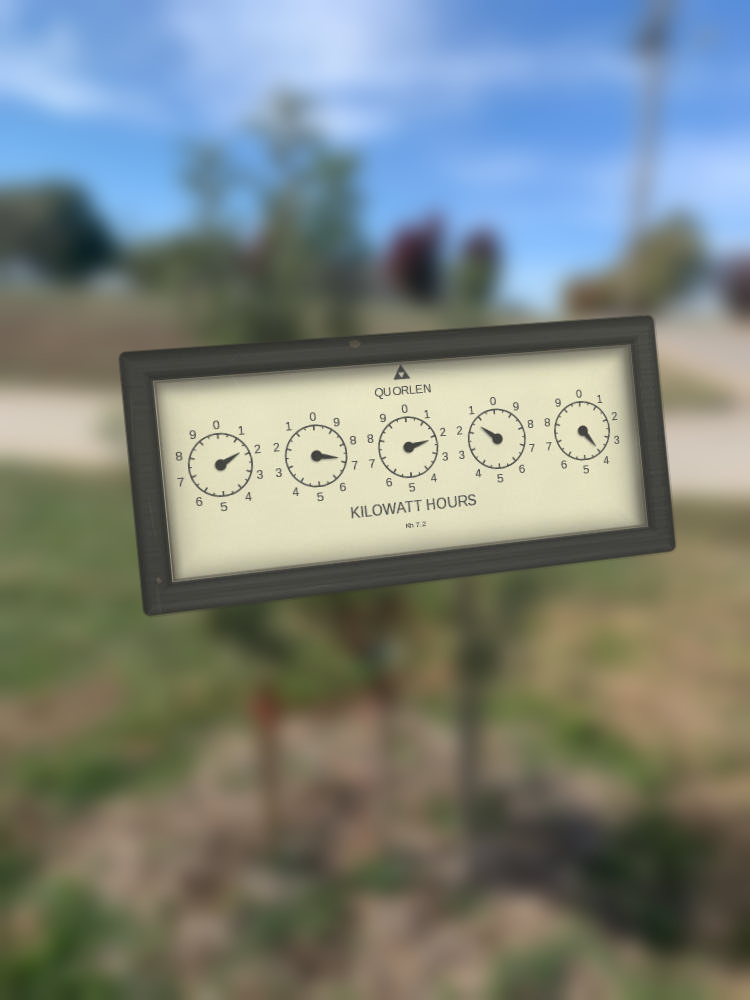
17214 kWh
